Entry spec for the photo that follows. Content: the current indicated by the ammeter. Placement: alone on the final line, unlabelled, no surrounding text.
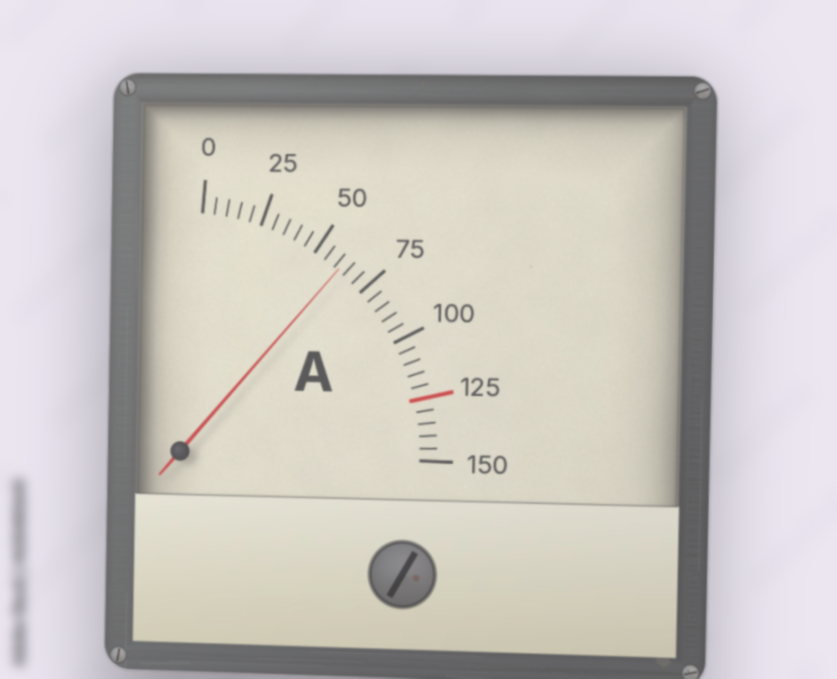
62.5 A
